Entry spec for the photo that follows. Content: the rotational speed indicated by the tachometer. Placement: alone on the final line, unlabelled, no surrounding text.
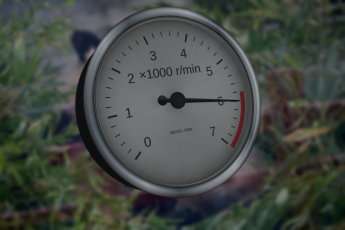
6000 rpm
